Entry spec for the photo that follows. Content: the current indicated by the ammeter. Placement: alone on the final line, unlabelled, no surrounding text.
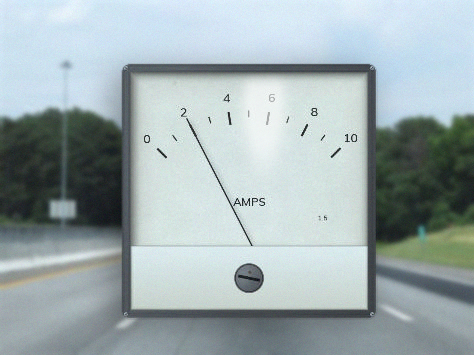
2 A
